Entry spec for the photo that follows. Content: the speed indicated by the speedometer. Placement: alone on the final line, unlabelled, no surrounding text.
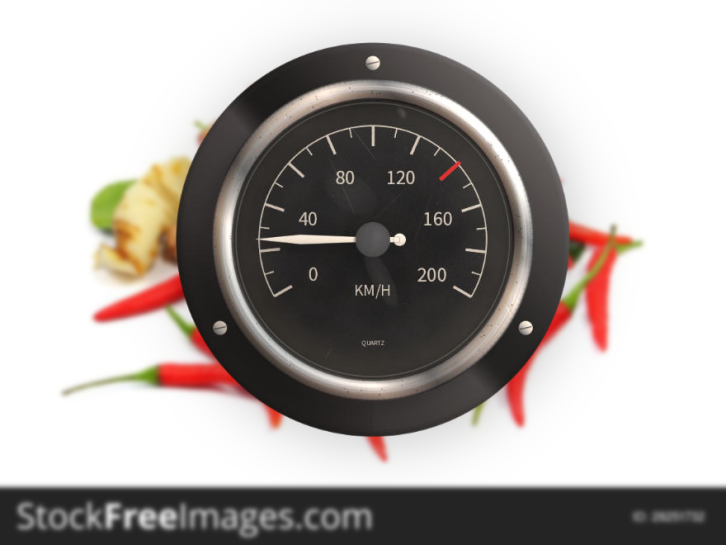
25 km/h
